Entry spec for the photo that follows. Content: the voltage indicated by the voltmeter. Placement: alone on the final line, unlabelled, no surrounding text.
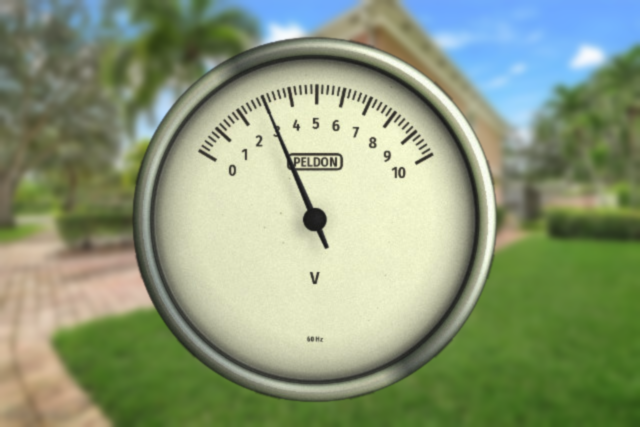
3 V
